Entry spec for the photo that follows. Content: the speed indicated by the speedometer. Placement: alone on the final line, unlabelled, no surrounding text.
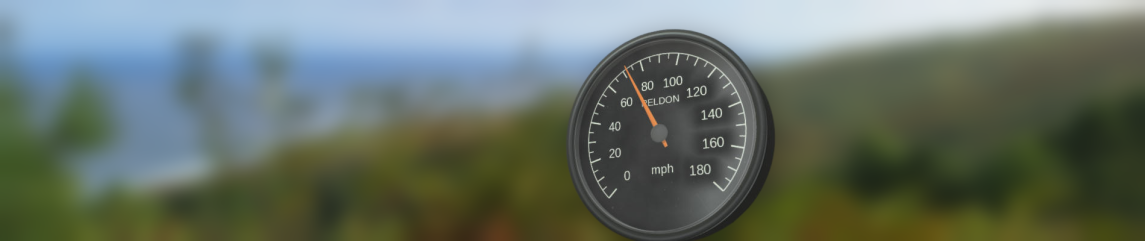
72.5 mph
